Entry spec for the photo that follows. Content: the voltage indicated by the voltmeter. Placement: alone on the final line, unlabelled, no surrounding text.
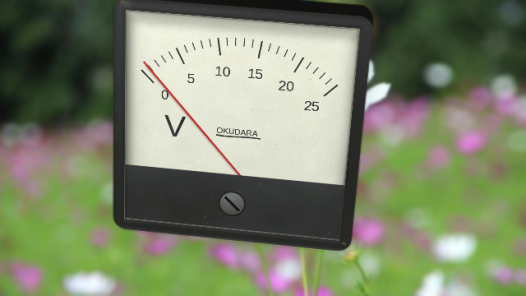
1 V
